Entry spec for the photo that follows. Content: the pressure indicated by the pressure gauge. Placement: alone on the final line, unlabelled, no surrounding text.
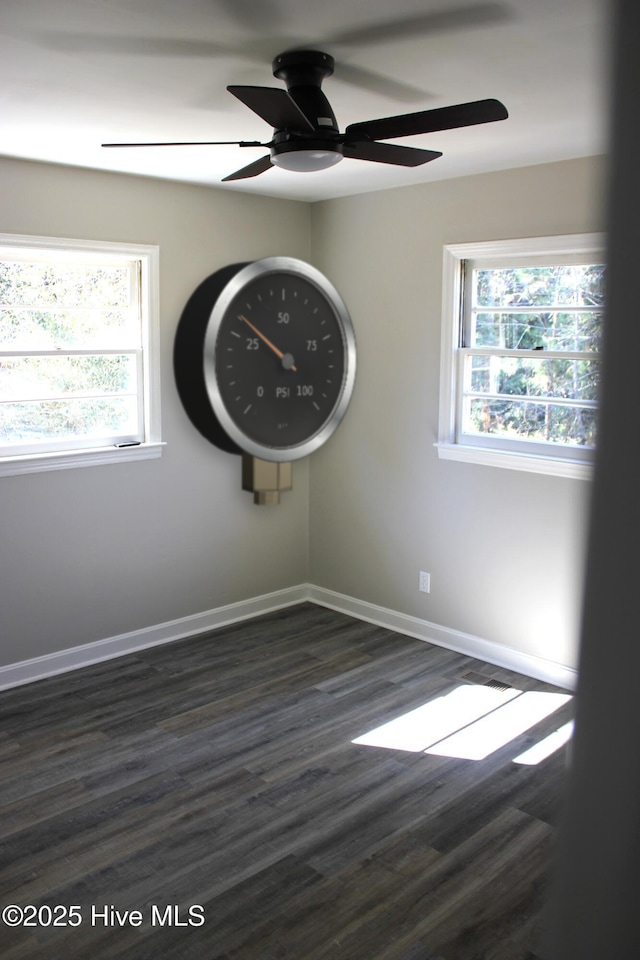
30 psi
